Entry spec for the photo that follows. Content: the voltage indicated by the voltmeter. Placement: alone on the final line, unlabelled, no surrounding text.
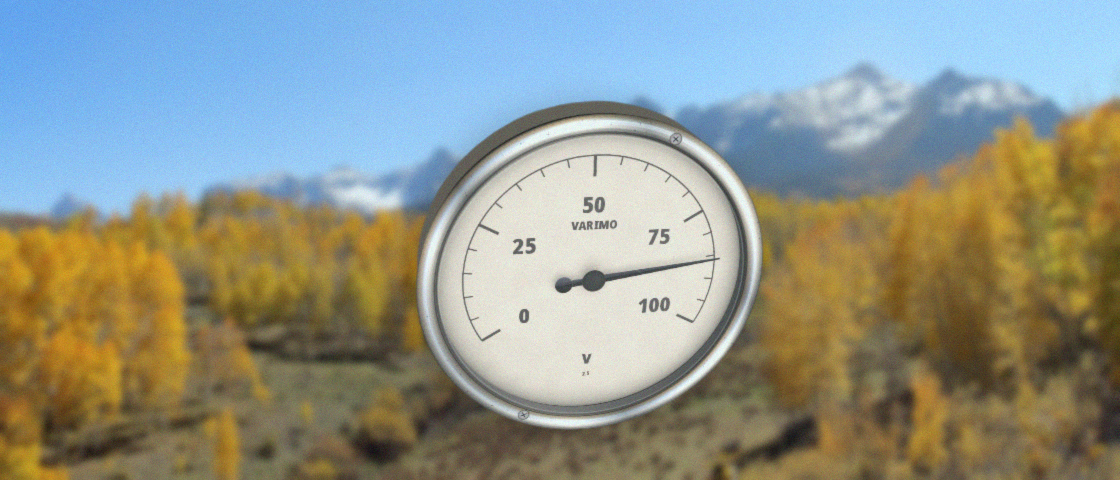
85 V
